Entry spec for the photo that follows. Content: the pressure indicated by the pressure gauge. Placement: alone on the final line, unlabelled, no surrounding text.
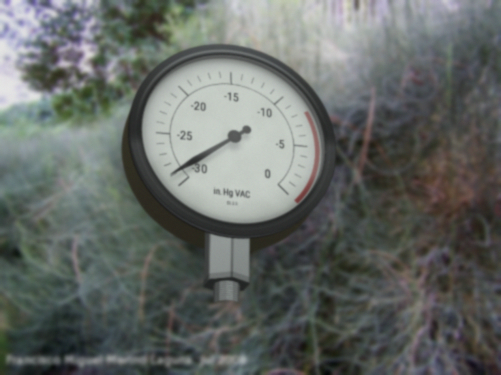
-29 inHg
